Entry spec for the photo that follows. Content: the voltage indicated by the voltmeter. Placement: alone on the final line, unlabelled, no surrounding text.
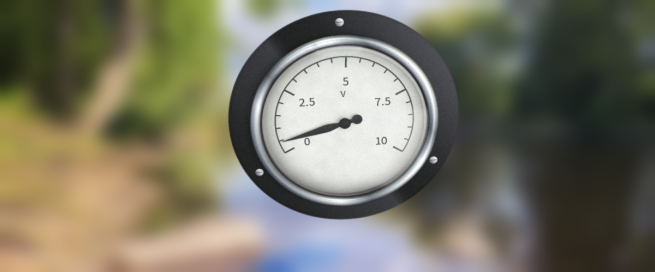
0.5 V
